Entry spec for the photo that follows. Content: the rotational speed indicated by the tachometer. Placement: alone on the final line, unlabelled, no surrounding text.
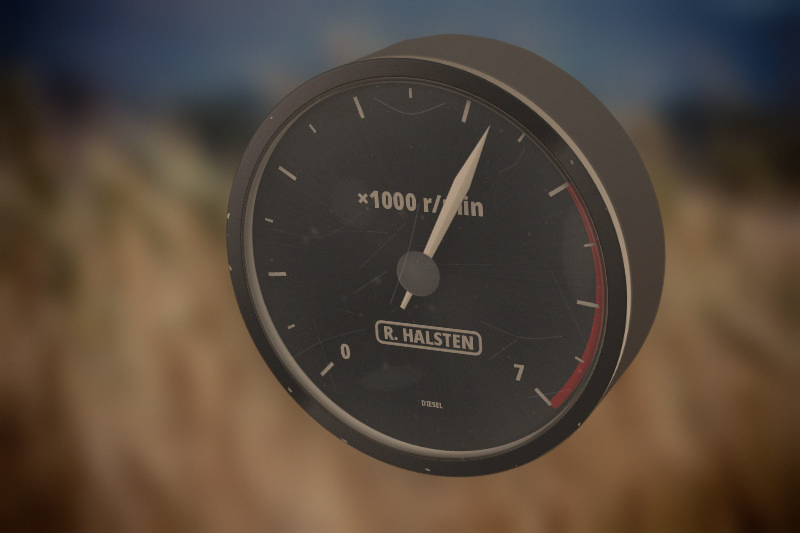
4250 rpm
